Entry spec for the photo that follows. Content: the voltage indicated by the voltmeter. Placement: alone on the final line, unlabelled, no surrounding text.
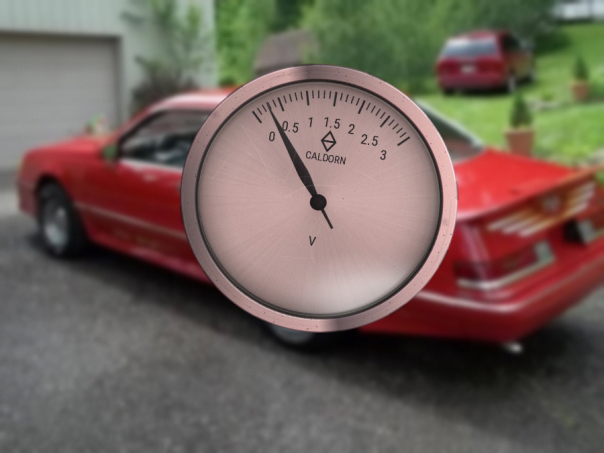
0.3 V
